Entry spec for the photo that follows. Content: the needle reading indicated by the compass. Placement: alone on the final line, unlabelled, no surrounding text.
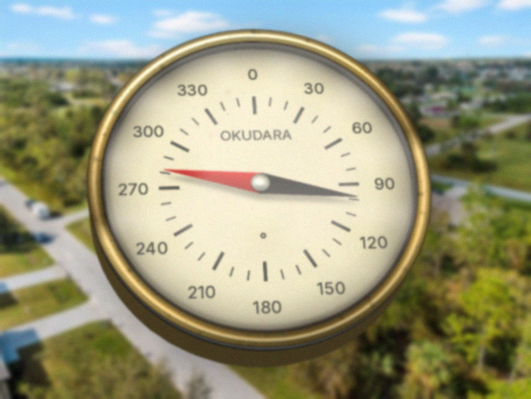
280 °
